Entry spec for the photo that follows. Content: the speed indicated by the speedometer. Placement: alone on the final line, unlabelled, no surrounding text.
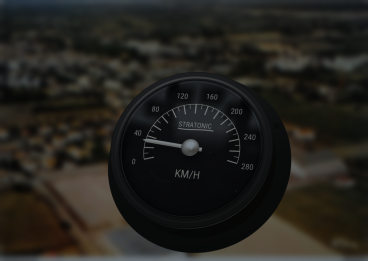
30 km/h
